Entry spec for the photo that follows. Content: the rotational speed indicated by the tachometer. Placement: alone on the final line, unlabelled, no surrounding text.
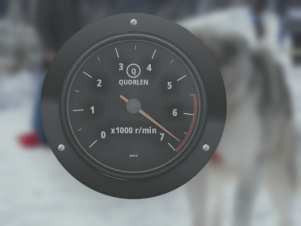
6750 rpm
